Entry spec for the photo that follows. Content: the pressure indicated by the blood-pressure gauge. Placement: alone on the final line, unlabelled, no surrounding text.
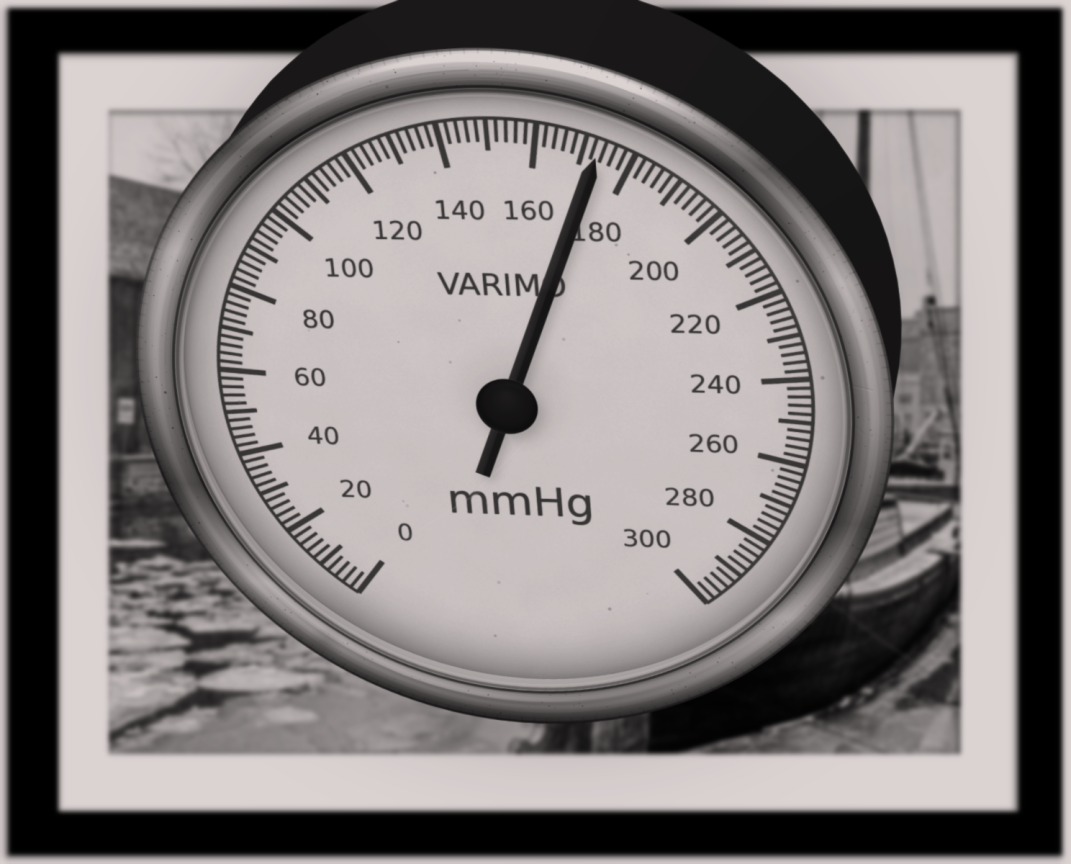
173 mmHg
